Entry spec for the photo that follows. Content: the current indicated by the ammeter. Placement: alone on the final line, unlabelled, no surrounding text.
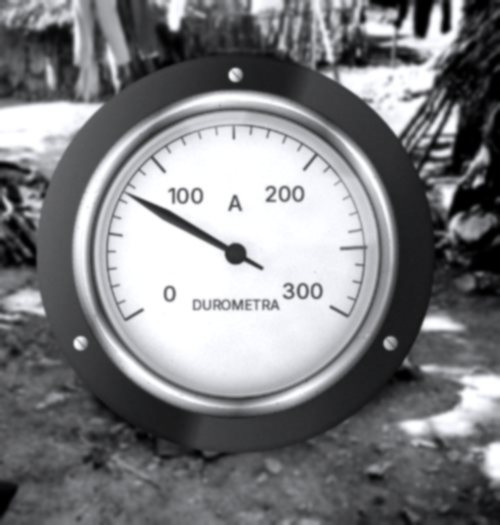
75 A
